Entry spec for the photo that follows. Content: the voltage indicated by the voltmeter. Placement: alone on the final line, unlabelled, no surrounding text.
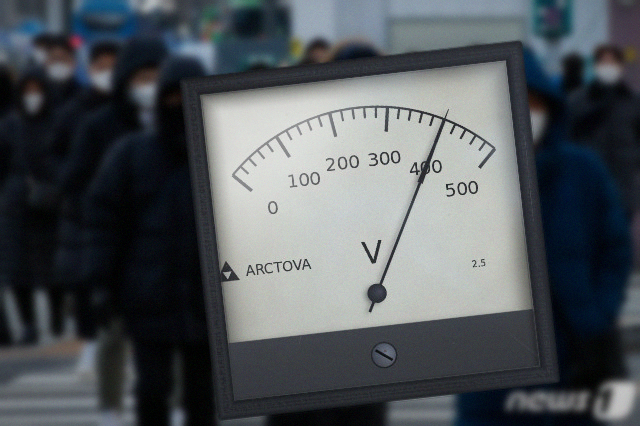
400 V
